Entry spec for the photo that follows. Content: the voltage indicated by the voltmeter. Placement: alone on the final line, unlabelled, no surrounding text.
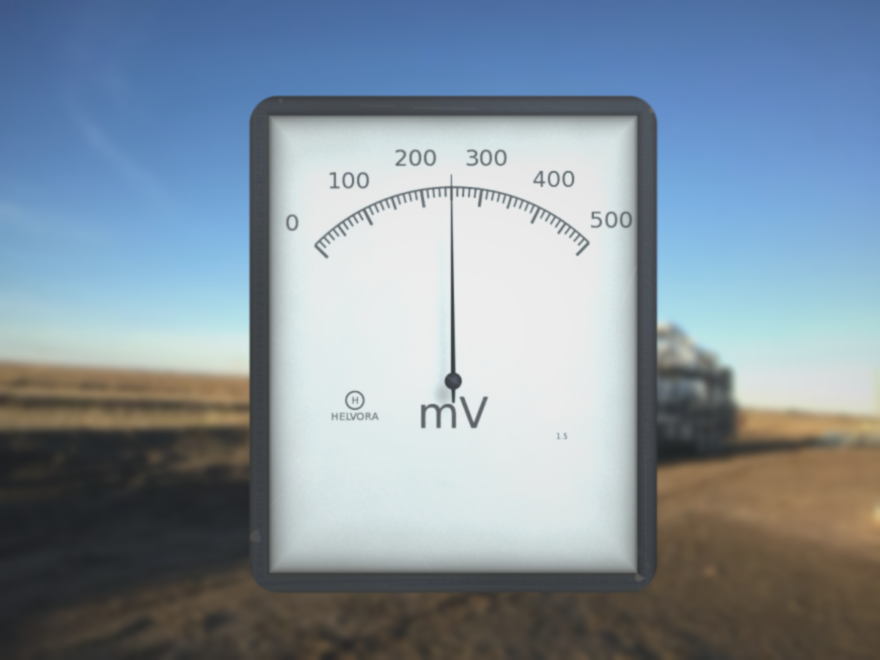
250 mV
